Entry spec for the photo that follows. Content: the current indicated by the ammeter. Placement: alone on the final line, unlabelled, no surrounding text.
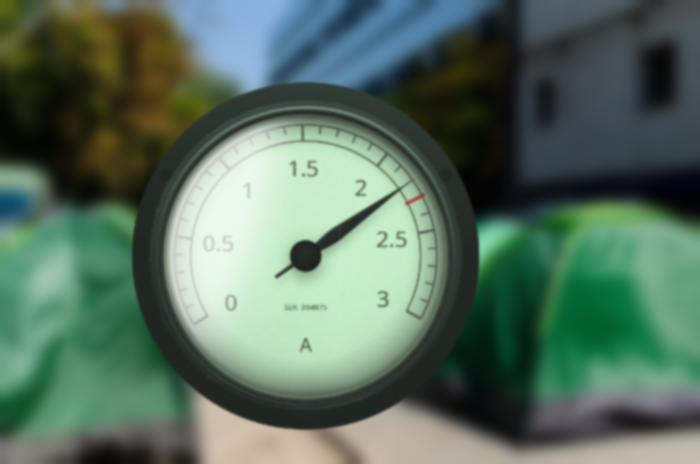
2.2 A
